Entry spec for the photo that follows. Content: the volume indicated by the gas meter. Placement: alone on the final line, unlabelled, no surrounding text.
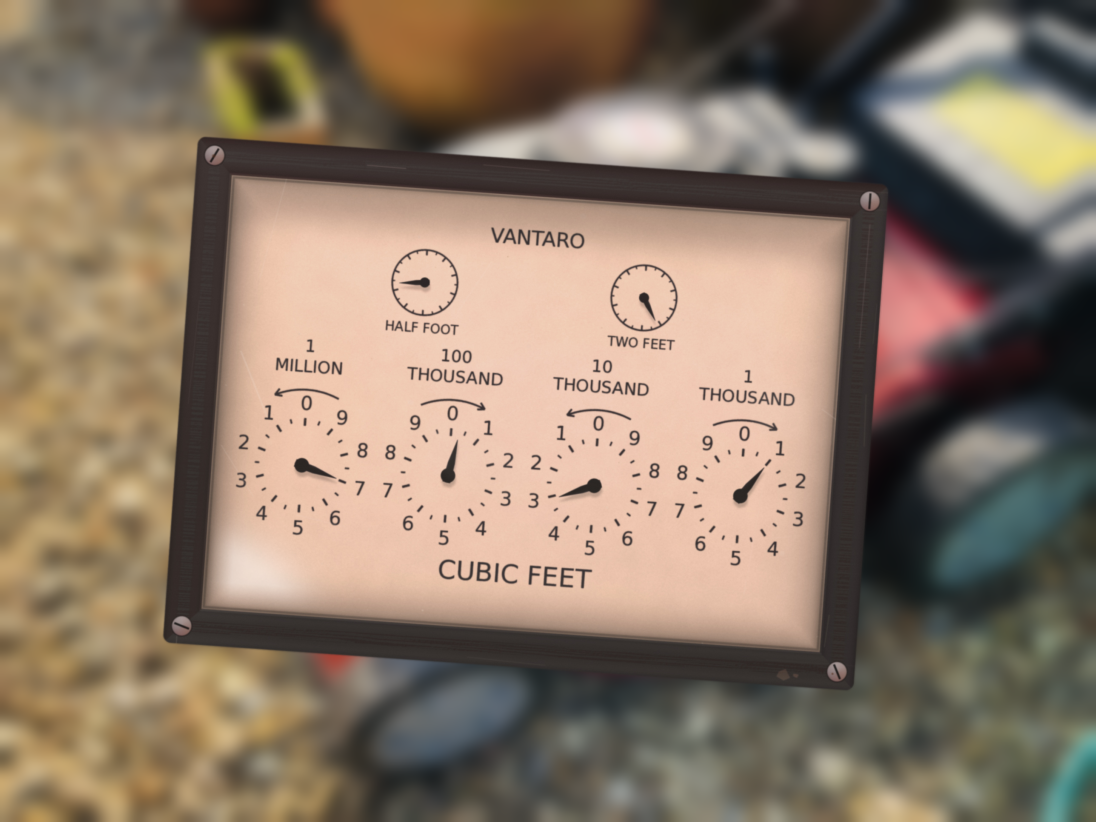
703100 ft³
